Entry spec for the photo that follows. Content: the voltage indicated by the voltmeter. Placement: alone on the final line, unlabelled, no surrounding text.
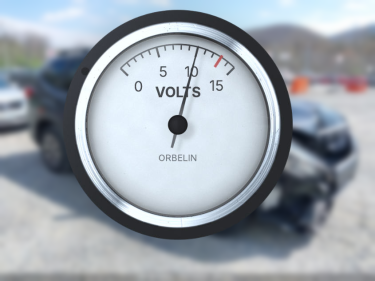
10 V
